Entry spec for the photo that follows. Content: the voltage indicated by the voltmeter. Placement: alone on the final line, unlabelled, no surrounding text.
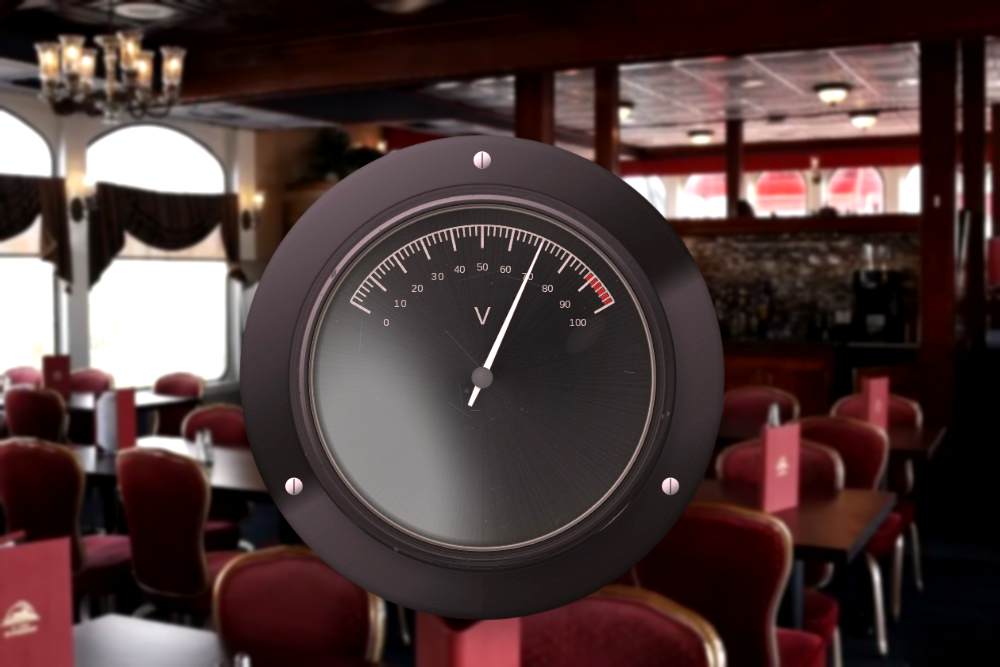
70 V
